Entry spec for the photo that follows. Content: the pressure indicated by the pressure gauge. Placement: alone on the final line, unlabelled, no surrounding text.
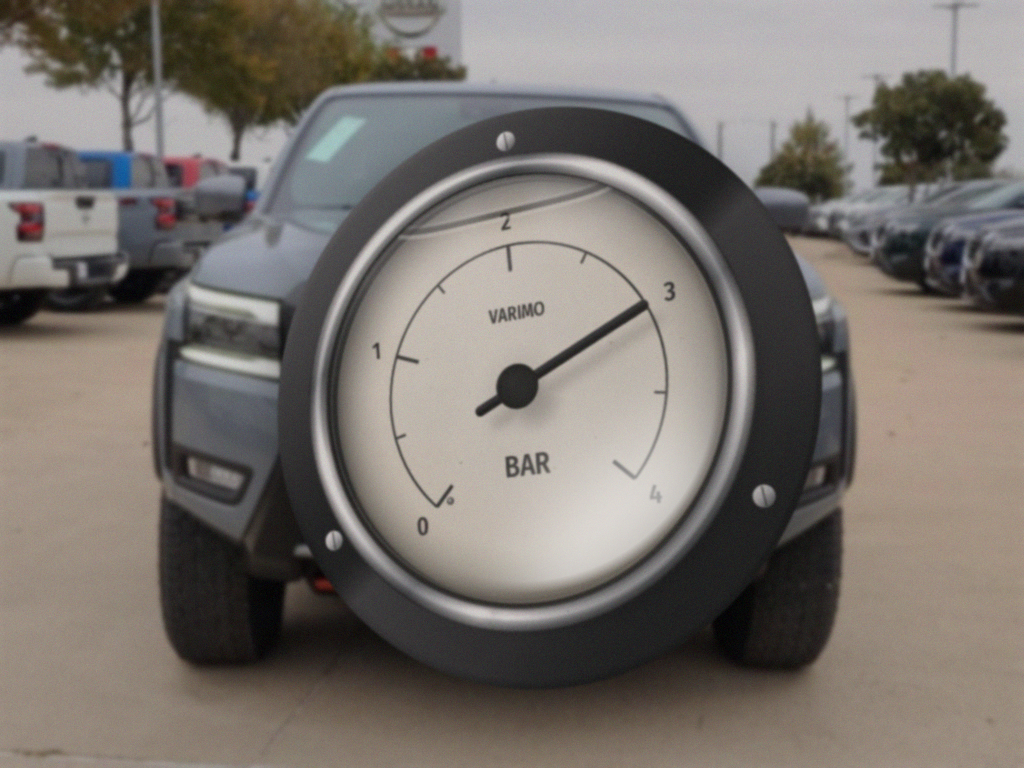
3 bar
